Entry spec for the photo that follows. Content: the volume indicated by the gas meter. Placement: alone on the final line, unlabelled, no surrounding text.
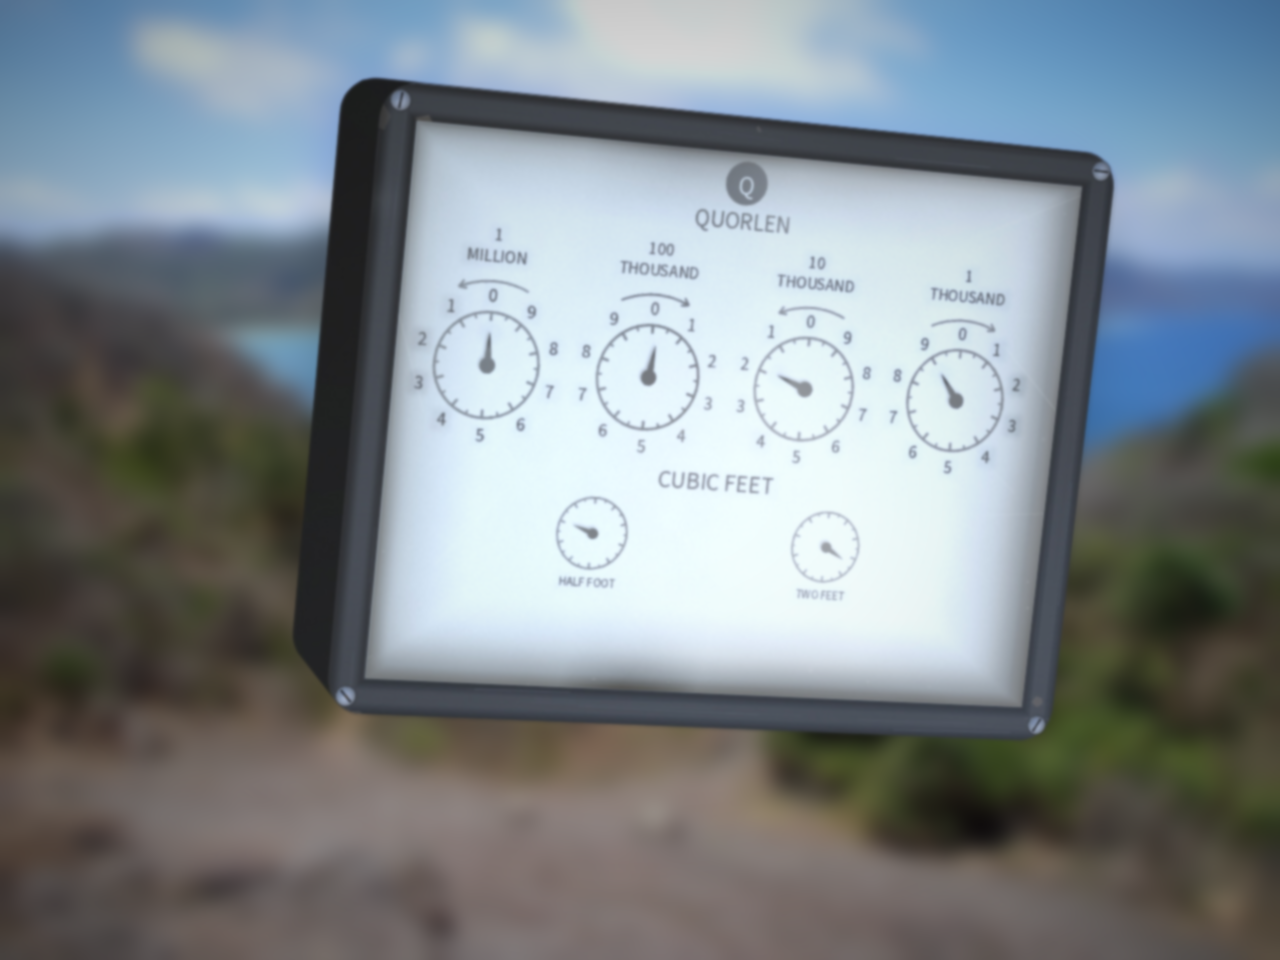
1900 ft³
